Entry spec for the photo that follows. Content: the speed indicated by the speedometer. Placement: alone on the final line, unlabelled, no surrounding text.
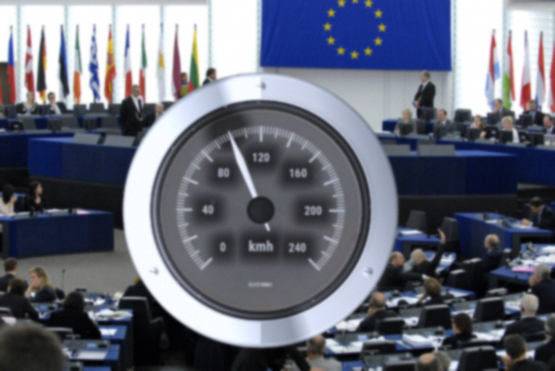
100 km/h
